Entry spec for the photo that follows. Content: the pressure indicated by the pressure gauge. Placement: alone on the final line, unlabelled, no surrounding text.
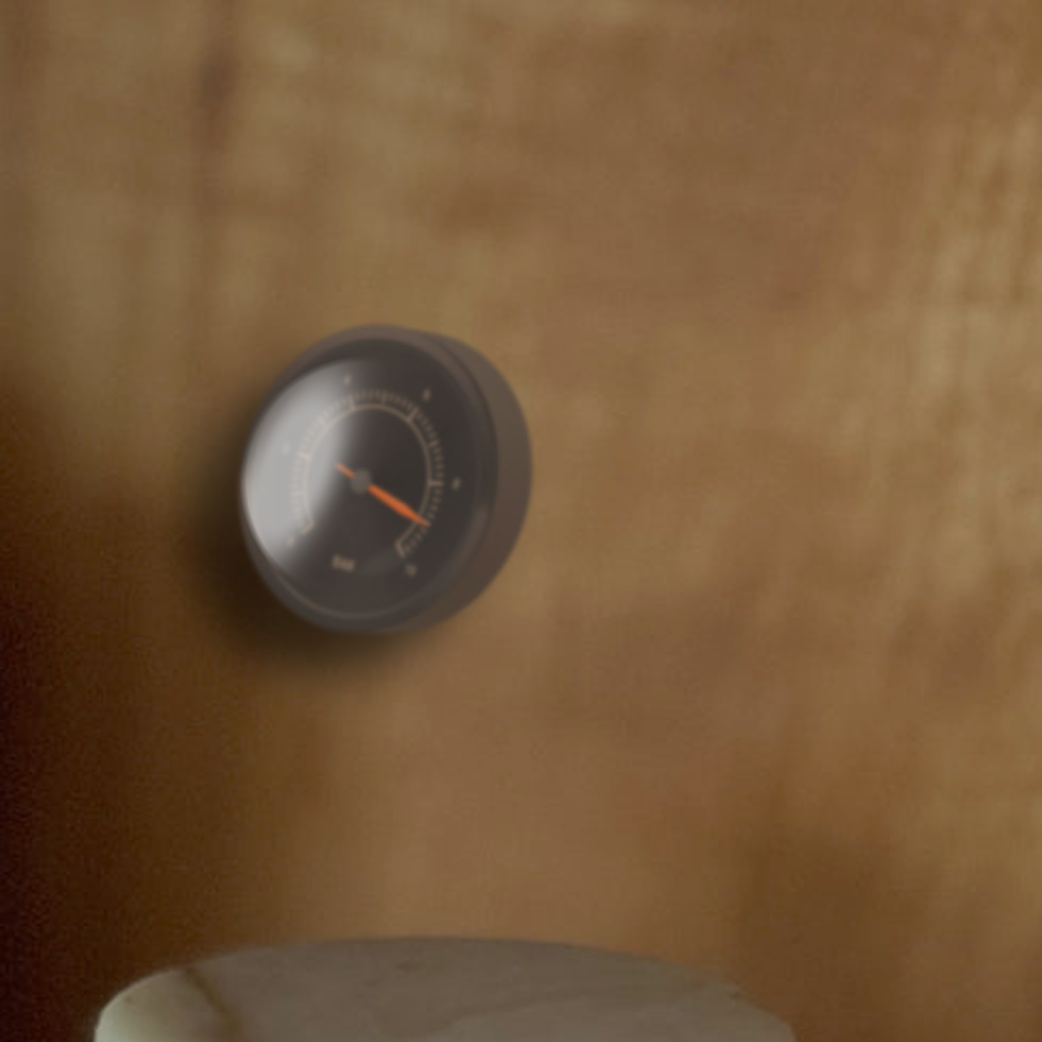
9 bar
